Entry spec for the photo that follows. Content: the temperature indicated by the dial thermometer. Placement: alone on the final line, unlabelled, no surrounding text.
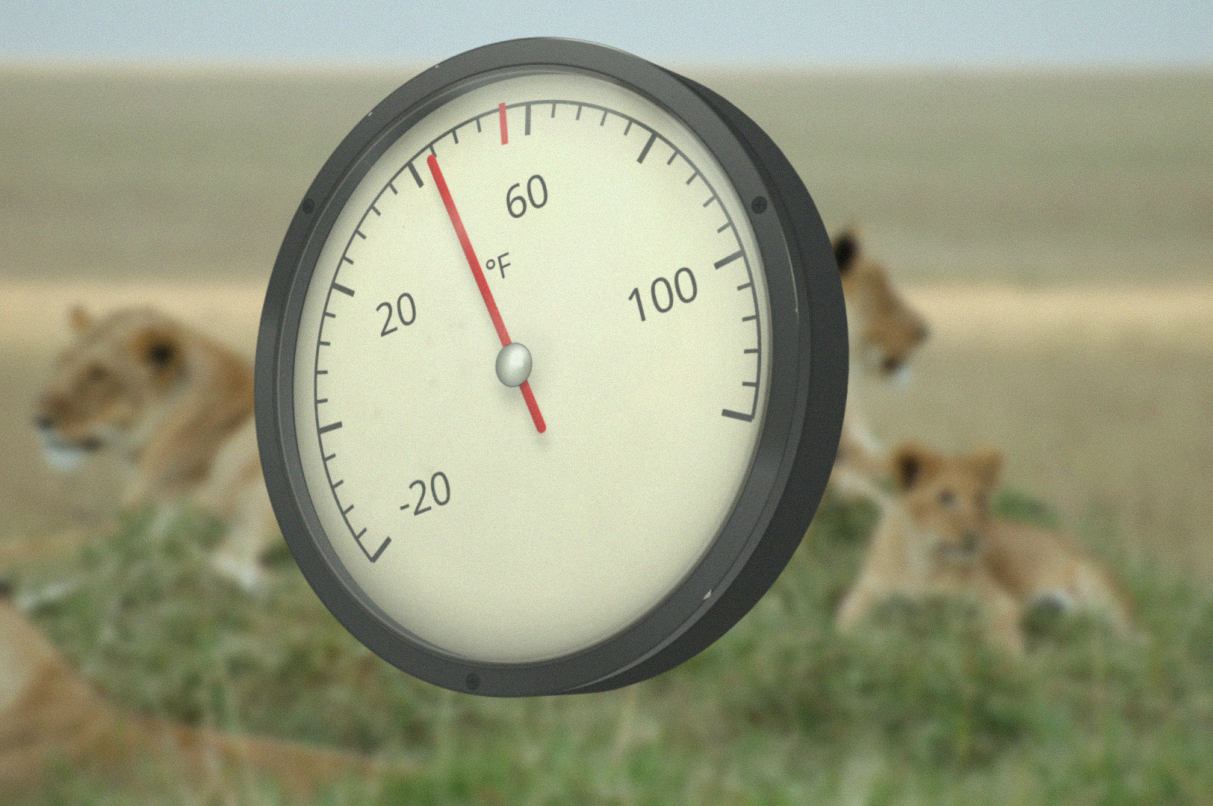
44 °F
